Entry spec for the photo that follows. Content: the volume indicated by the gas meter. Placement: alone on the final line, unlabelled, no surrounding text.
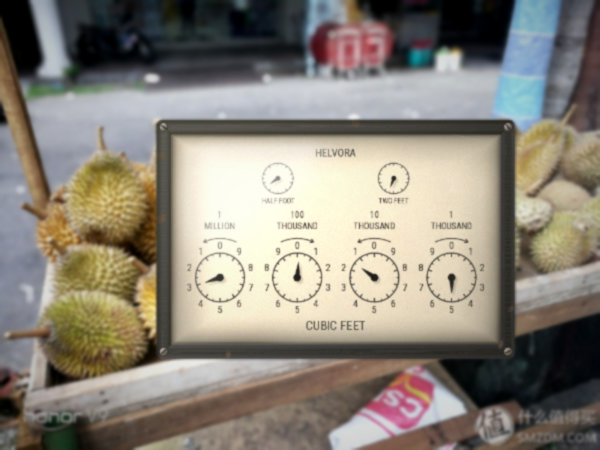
301500 ft³
